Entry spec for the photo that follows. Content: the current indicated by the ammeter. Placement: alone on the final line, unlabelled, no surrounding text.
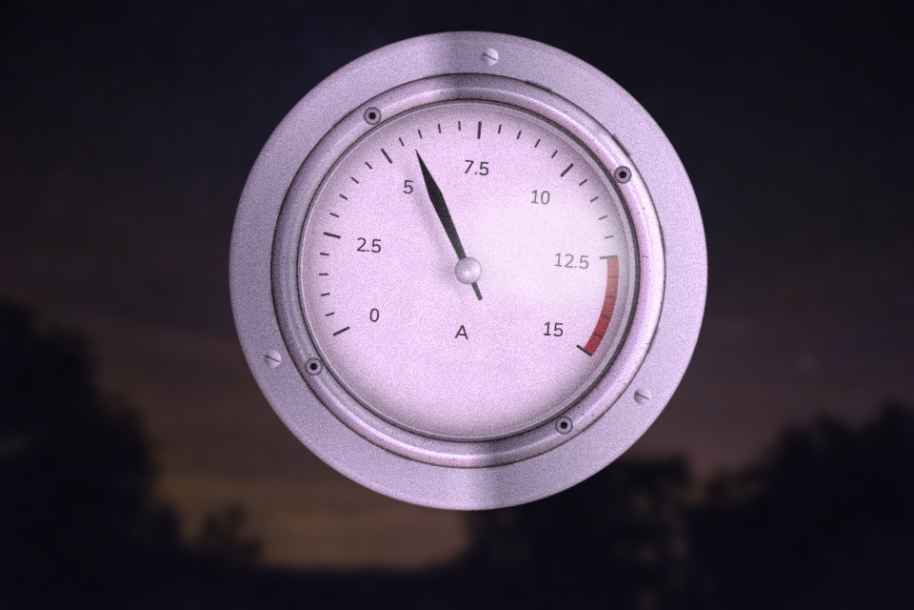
5.75 A
